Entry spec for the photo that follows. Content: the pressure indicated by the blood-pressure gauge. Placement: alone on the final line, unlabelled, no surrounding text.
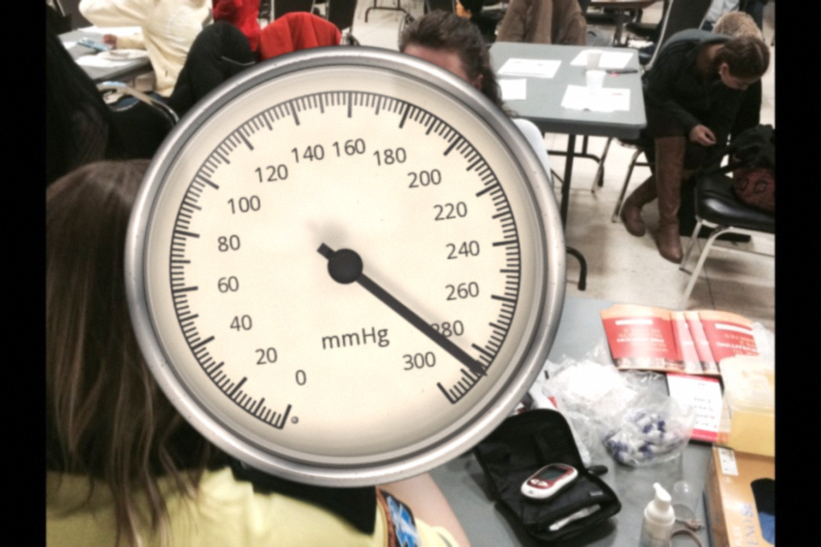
286 mmHg
